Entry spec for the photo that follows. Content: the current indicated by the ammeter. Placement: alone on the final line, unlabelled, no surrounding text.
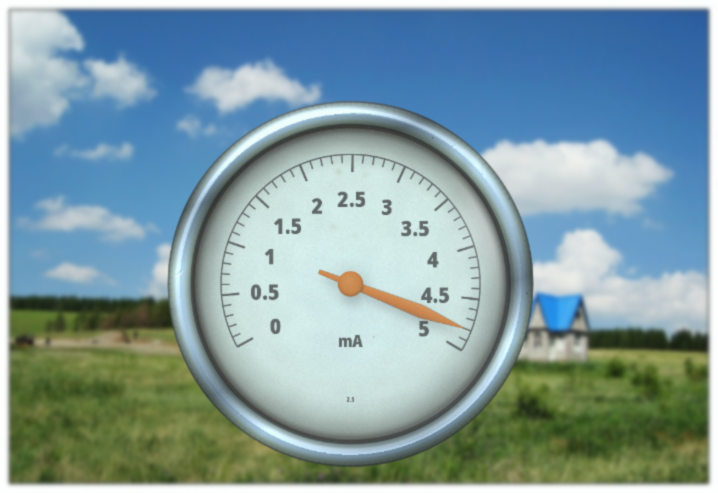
4.8 mA
